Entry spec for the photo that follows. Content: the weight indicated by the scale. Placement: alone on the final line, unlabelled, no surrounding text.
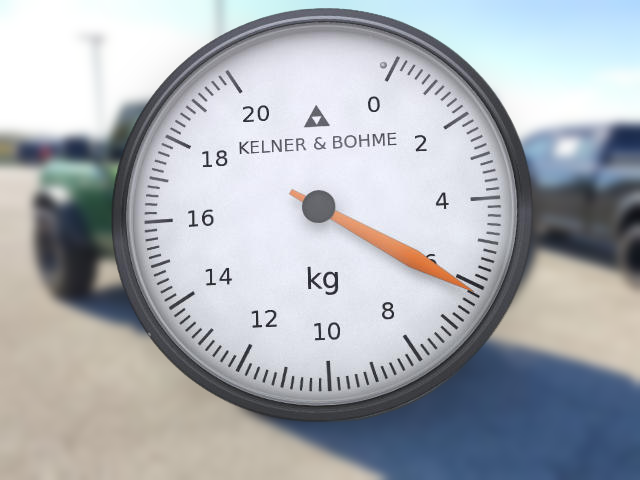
6.2 kg
